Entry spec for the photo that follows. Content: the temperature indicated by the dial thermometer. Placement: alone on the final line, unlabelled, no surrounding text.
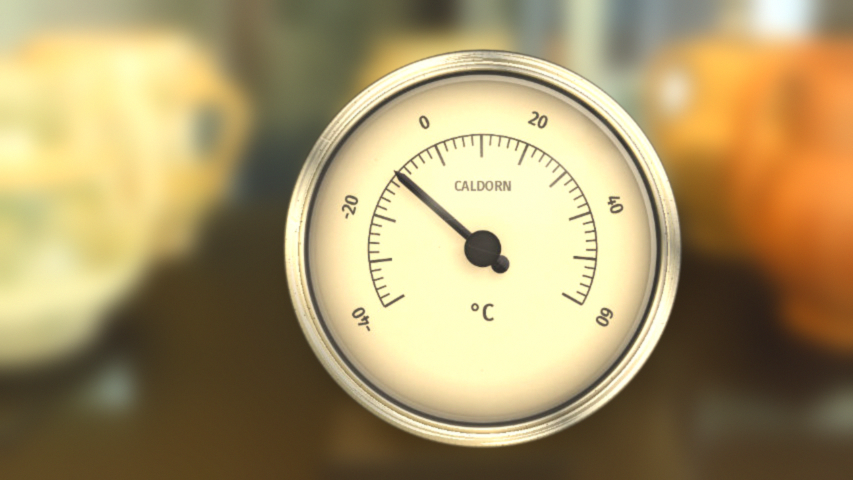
-10 °C
